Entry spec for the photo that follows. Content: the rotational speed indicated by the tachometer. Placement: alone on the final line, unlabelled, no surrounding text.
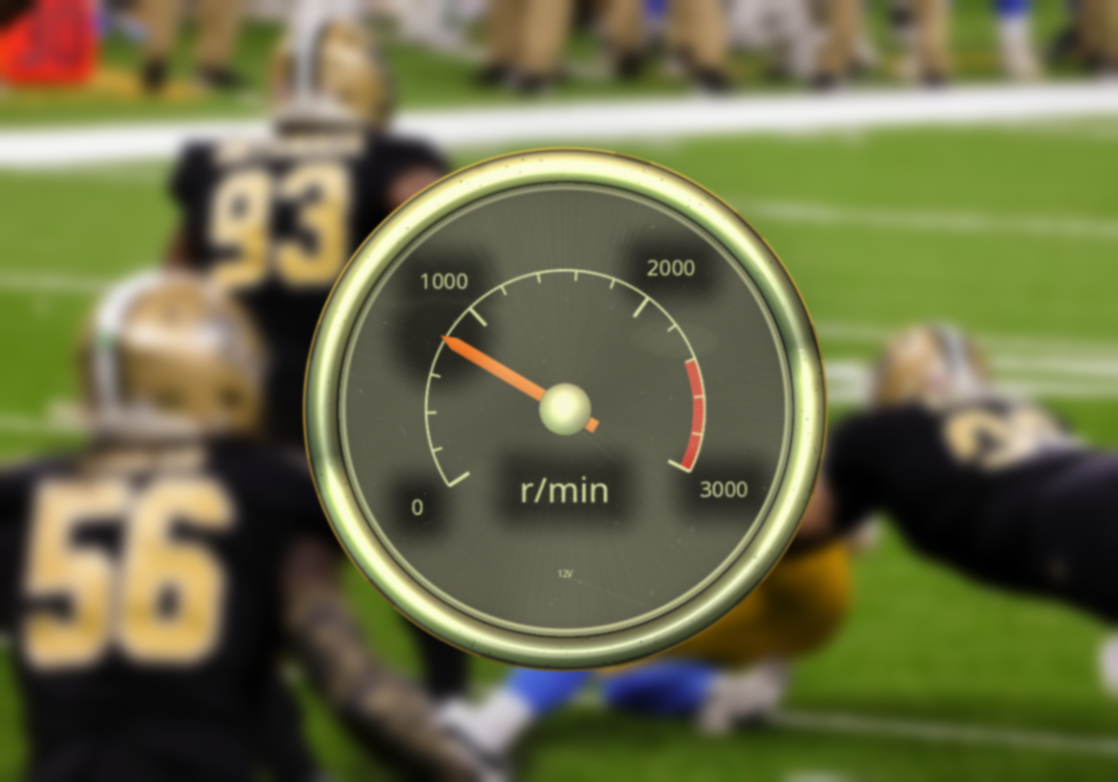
800 rpm
